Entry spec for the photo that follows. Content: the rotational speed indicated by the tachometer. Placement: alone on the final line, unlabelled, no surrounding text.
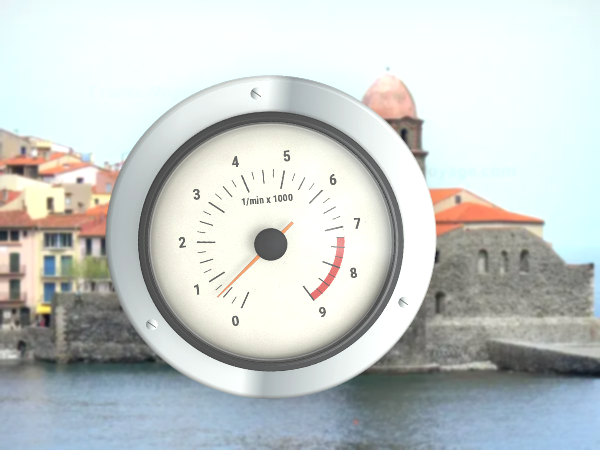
625 rpm
